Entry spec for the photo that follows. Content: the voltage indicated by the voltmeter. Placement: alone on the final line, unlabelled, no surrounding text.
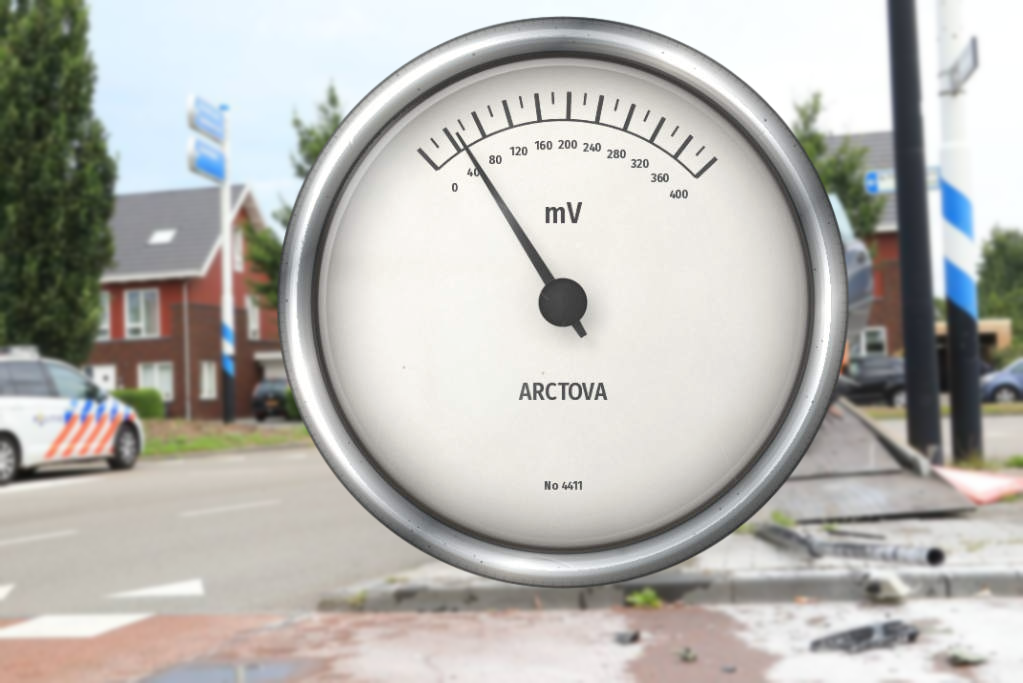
50 mV
